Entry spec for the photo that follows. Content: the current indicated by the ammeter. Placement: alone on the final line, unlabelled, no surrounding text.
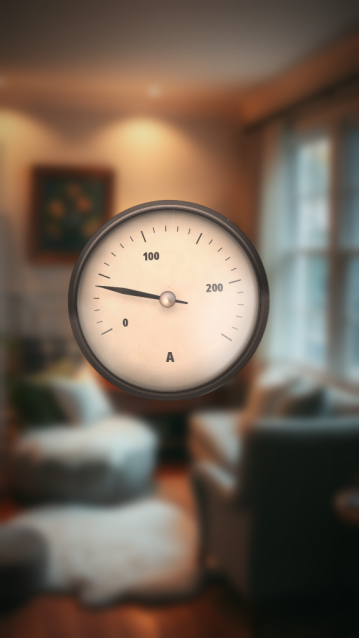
40 A
